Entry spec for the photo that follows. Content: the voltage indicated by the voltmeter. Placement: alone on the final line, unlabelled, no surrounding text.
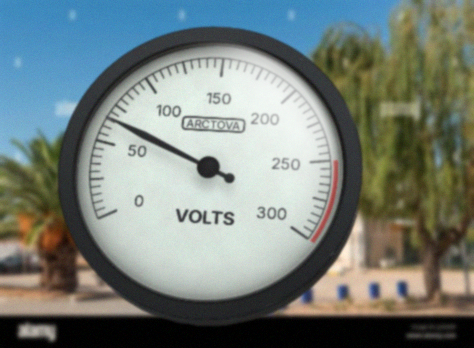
65 V
